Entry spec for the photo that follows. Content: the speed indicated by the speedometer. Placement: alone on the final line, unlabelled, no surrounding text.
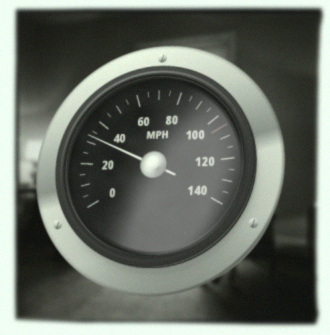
32.5 mph
